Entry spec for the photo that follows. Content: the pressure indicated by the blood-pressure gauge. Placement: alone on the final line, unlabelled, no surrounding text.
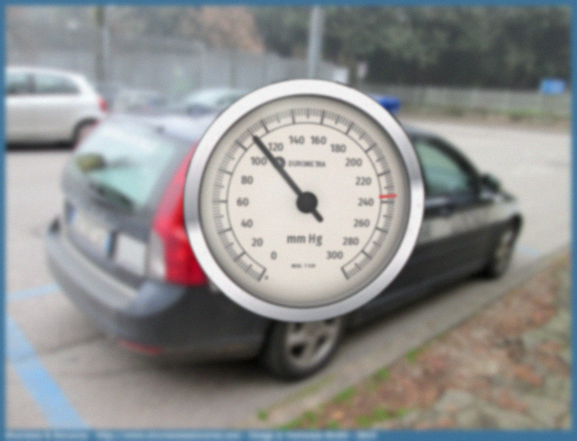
110 mmHg
